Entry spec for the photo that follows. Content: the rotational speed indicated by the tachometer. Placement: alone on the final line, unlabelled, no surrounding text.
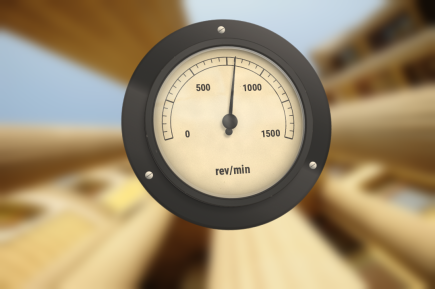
800 rpm
